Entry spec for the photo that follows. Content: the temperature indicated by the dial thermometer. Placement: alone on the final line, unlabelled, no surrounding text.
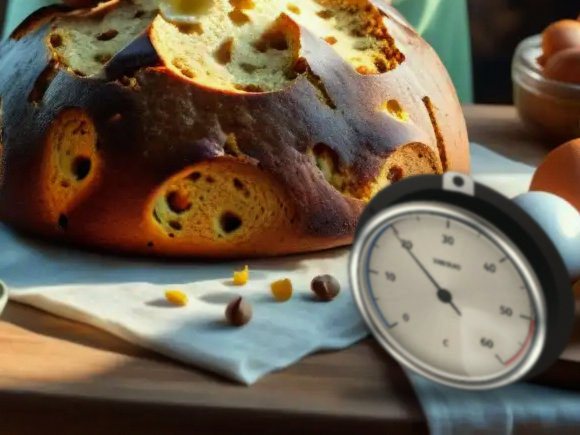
20 °C
